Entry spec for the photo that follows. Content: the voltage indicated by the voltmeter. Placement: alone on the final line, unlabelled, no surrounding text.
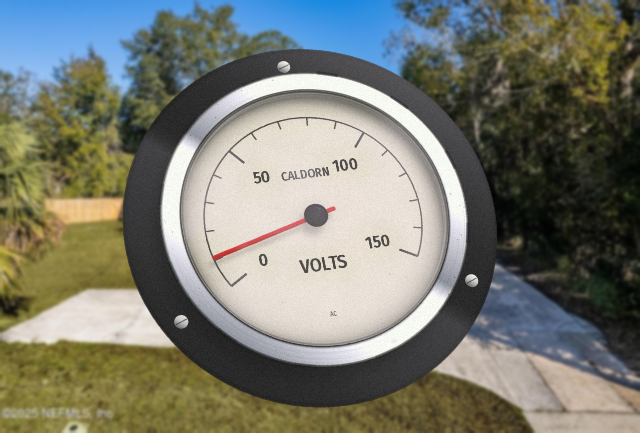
10 V
